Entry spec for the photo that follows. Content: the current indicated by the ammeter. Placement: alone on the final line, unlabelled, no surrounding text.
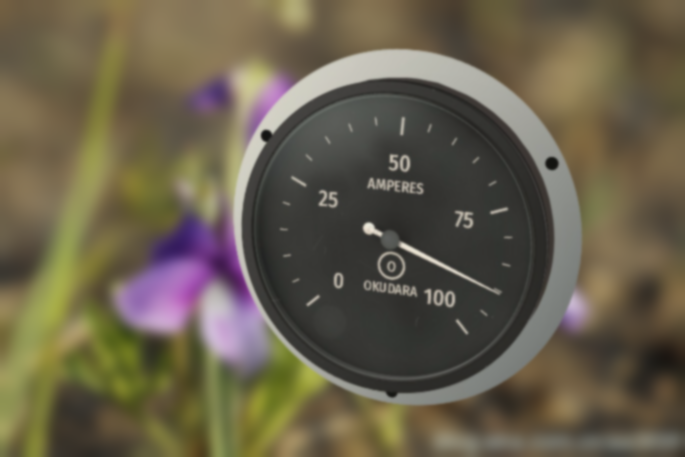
90 A
